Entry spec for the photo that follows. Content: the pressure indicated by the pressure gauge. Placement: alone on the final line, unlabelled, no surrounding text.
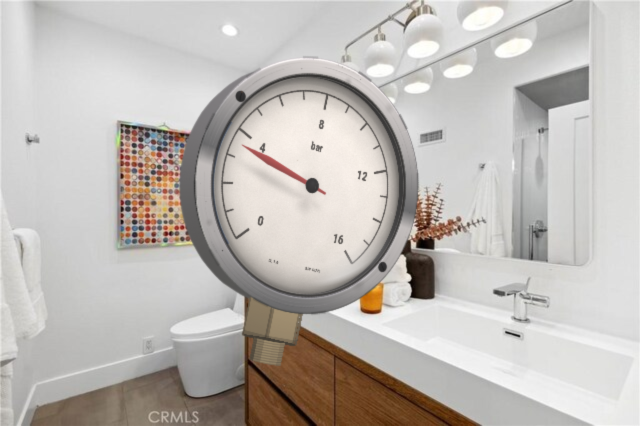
3.5 bar
